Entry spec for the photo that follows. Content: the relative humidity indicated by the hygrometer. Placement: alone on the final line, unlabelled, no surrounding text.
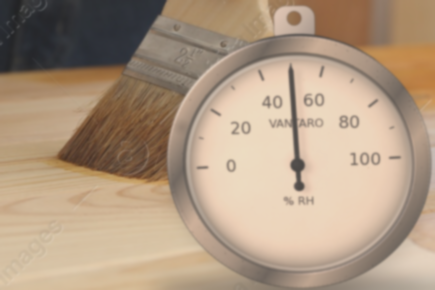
50 %
